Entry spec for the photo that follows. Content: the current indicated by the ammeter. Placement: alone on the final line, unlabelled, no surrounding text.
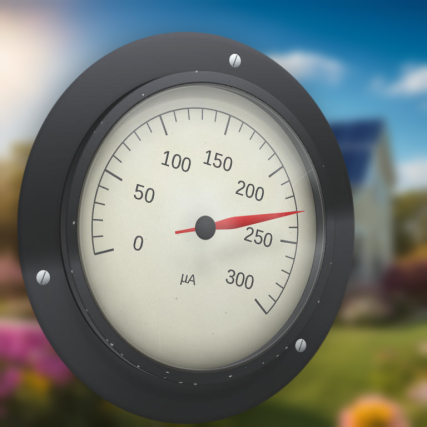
230 µA
